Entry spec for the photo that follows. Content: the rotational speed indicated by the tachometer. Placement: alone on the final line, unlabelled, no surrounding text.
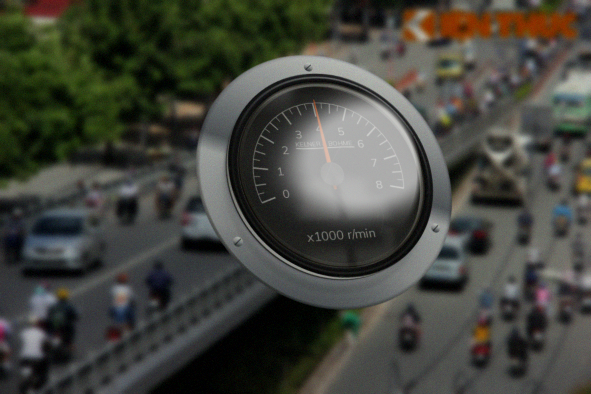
4000 rpm
